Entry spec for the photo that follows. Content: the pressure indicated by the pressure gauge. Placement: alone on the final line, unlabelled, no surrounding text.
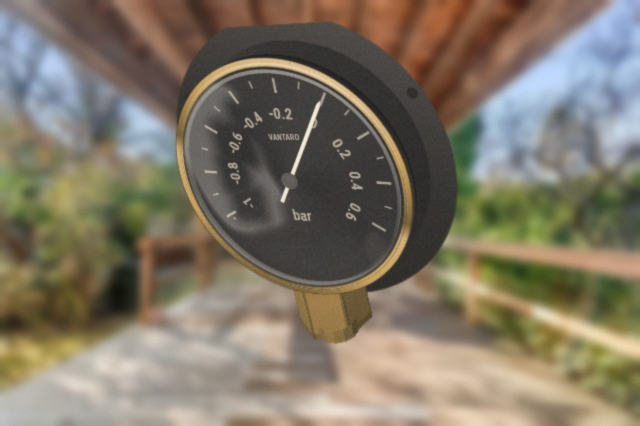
0 bar
